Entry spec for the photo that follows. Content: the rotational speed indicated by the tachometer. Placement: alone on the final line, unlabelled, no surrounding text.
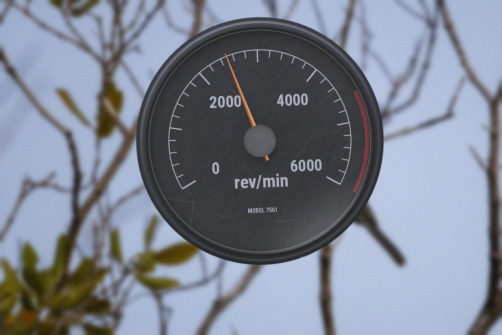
2500 rpm
